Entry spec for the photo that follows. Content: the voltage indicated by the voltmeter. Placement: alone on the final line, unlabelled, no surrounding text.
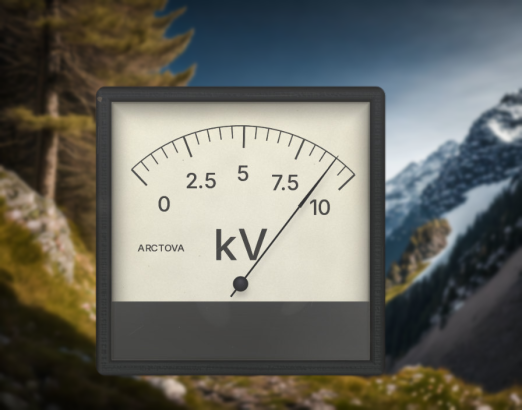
9 kV
